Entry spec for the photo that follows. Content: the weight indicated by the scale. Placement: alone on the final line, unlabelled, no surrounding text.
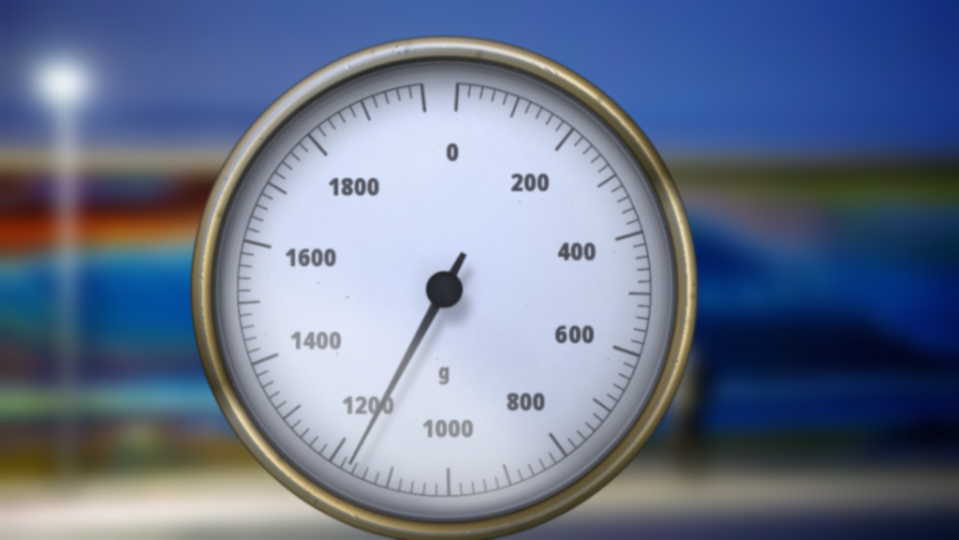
1170 g
